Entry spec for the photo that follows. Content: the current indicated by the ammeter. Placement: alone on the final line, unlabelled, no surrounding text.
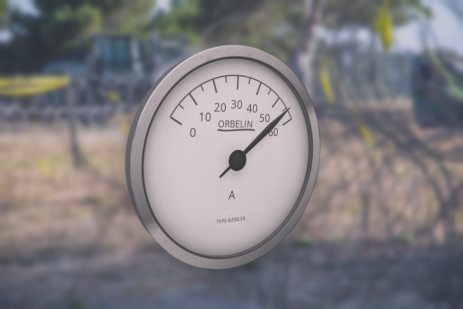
55 A
